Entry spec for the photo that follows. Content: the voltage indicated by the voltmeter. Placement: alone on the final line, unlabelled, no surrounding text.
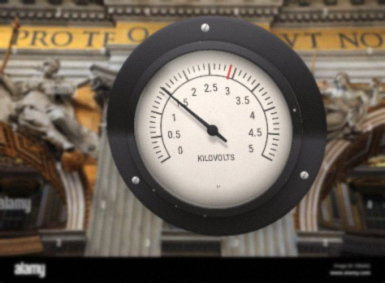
1.5 kV
